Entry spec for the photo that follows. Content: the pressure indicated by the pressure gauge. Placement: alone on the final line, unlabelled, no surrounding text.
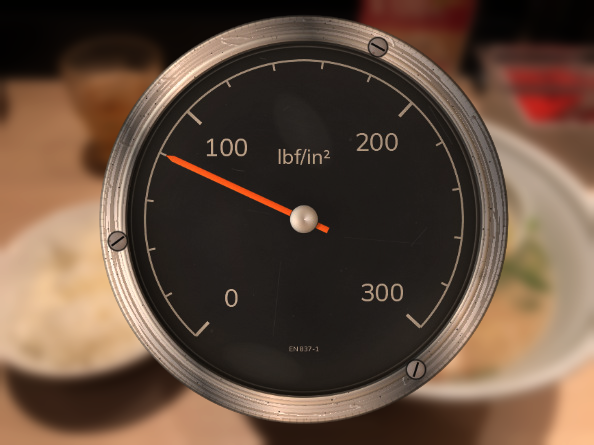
80 psi
